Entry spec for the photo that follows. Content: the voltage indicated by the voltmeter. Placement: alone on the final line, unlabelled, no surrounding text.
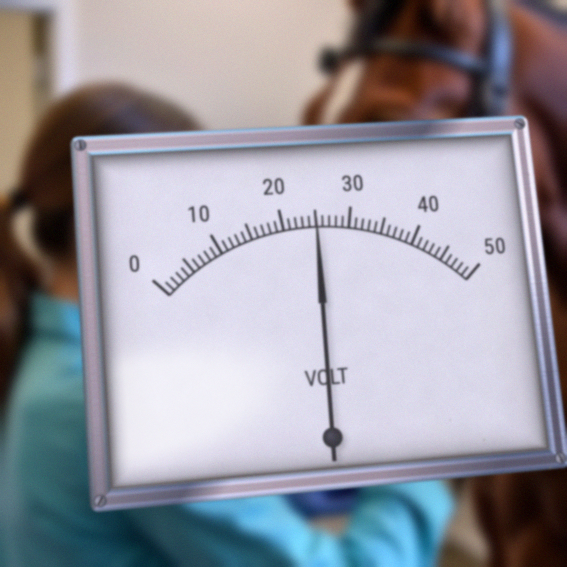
25 V
